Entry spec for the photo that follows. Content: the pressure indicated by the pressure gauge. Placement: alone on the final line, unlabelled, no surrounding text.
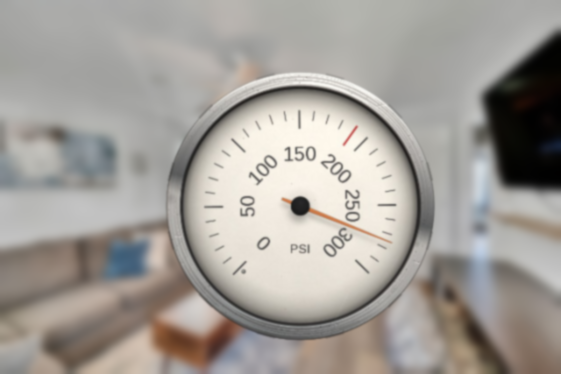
275 psi
